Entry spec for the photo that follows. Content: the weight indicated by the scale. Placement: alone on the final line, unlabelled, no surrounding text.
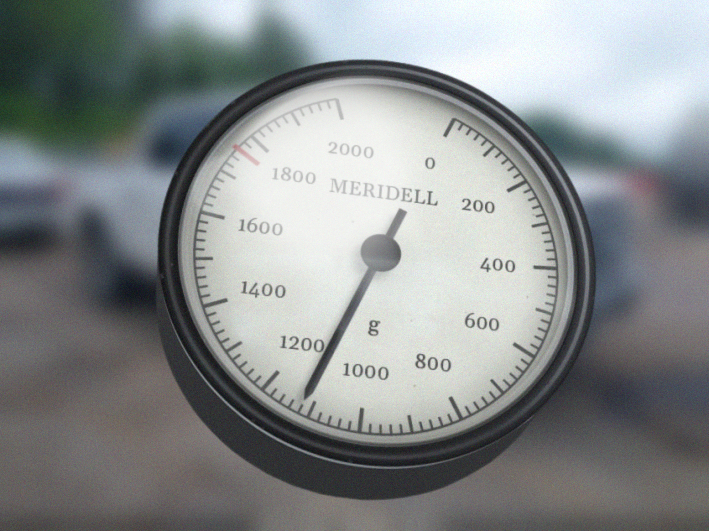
1120 g
